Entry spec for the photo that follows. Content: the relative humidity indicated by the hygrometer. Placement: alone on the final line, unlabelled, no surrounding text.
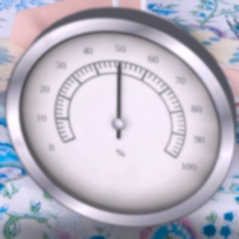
50 %
